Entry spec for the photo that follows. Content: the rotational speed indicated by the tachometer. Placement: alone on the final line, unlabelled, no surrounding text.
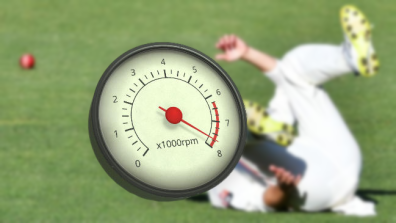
7750 rpm
